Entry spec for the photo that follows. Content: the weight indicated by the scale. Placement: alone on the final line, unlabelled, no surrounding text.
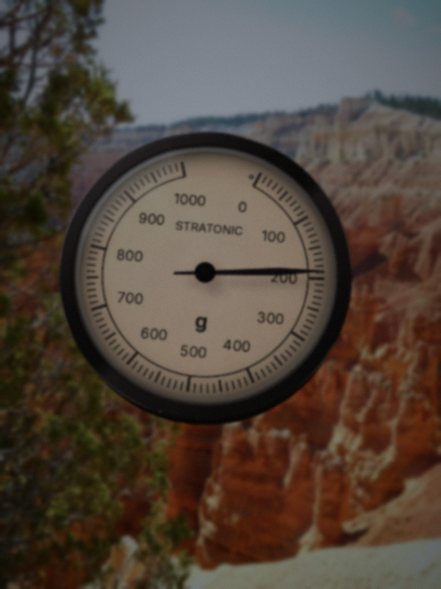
190 g
